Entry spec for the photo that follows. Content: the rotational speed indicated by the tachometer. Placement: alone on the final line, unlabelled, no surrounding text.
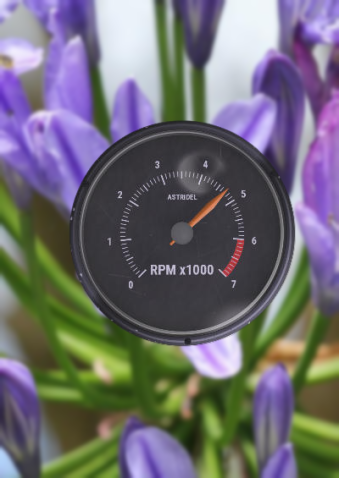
4700 rpm
